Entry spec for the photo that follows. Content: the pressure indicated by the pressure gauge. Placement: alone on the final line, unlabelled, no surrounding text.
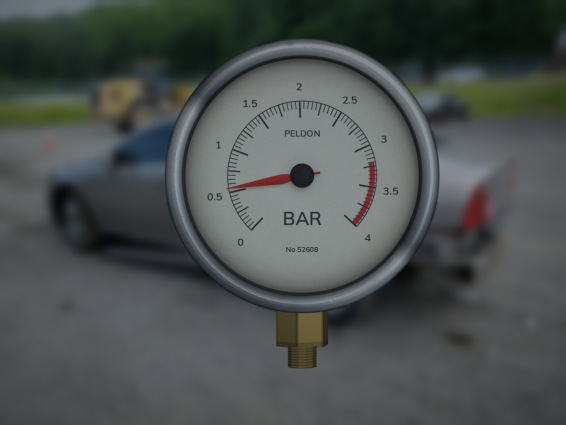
0.55 bar
